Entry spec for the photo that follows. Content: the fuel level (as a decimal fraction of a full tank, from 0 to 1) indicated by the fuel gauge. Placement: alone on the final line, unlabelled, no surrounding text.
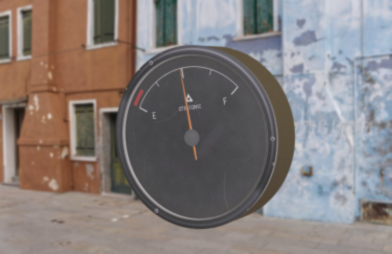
0.5
